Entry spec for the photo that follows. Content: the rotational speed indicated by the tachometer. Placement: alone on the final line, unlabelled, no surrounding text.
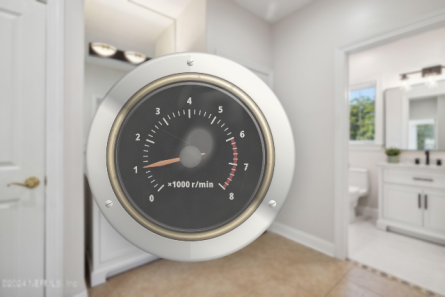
1000 rpm
